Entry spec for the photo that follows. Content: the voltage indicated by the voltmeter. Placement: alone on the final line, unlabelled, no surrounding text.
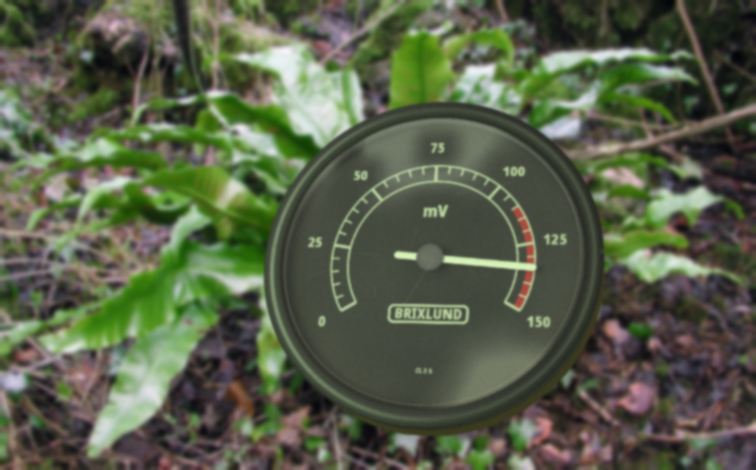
135 mV
